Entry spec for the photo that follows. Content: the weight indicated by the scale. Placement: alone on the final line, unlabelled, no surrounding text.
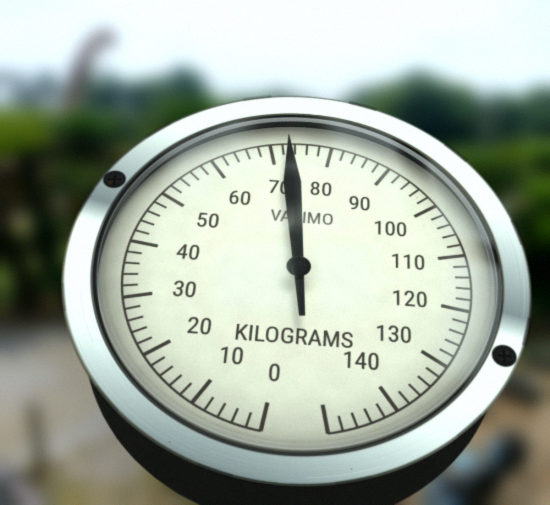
73 kg
